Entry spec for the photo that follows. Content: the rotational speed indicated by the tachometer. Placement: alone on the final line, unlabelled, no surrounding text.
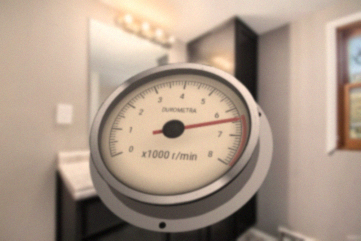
6500 rpm
